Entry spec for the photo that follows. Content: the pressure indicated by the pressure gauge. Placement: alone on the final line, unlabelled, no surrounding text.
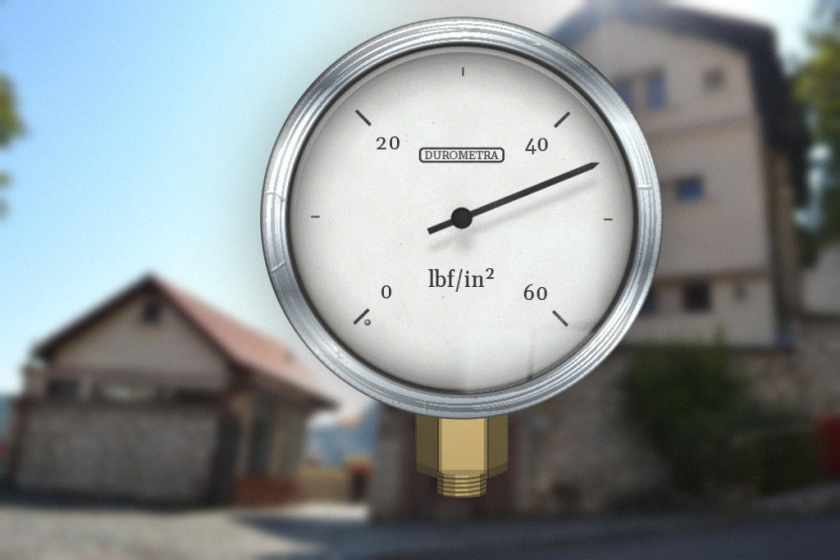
45 psi
